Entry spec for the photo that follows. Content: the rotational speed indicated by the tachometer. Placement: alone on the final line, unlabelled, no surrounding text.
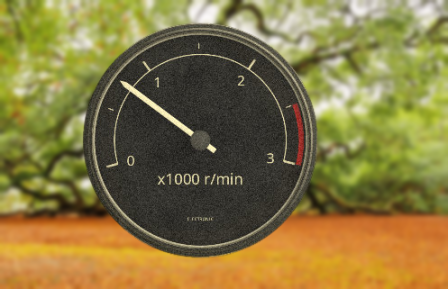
750 rpm
